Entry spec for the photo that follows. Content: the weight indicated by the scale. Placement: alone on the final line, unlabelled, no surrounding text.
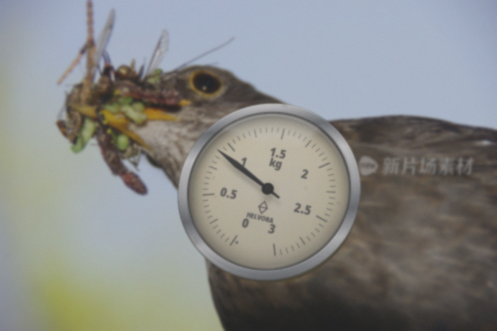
0.9 kg
